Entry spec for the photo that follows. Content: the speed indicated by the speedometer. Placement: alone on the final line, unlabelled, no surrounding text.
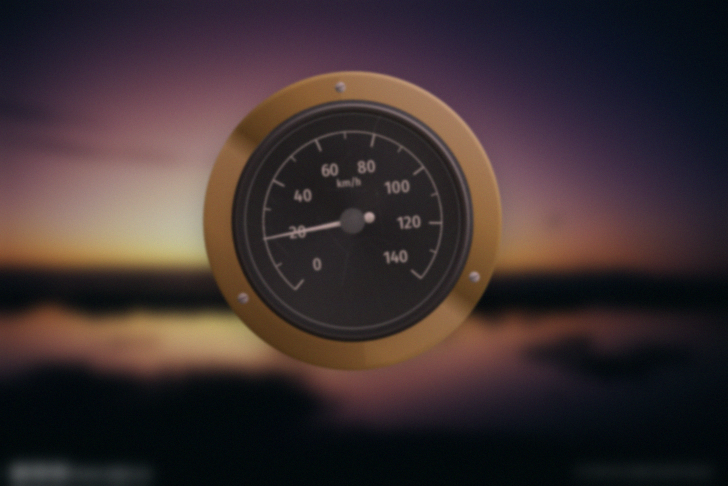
20 km/h
